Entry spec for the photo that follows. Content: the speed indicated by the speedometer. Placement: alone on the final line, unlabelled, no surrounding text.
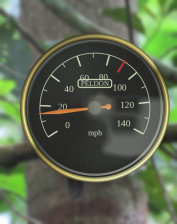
15 mph
